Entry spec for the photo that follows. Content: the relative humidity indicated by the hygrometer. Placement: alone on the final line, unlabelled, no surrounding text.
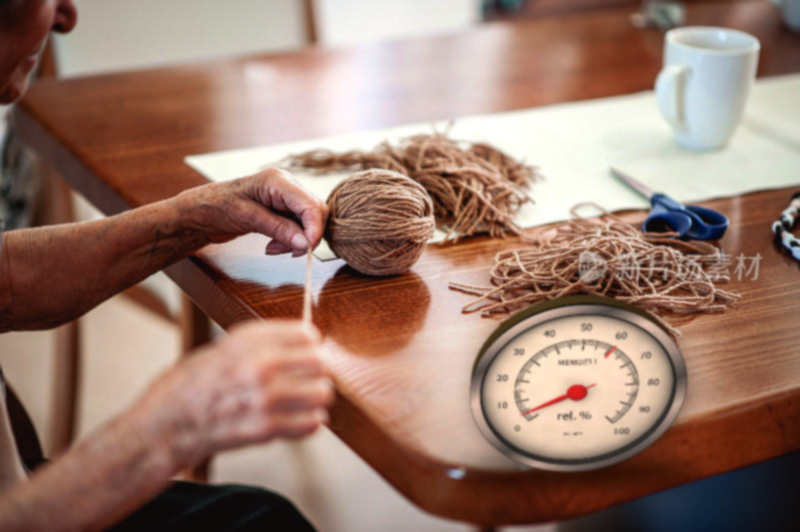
5 %
